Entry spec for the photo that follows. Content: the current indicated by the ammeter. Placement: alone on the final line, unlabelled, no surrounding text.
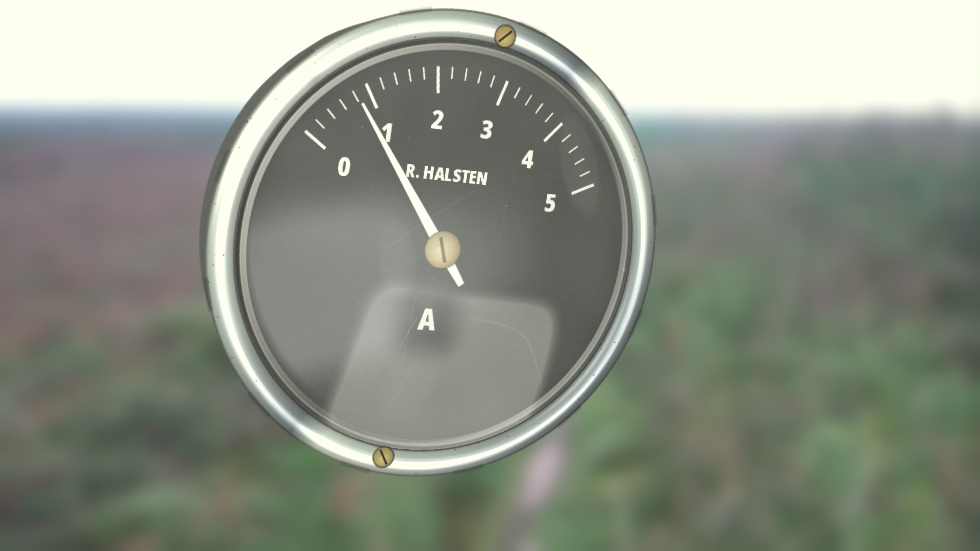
0.8 A
